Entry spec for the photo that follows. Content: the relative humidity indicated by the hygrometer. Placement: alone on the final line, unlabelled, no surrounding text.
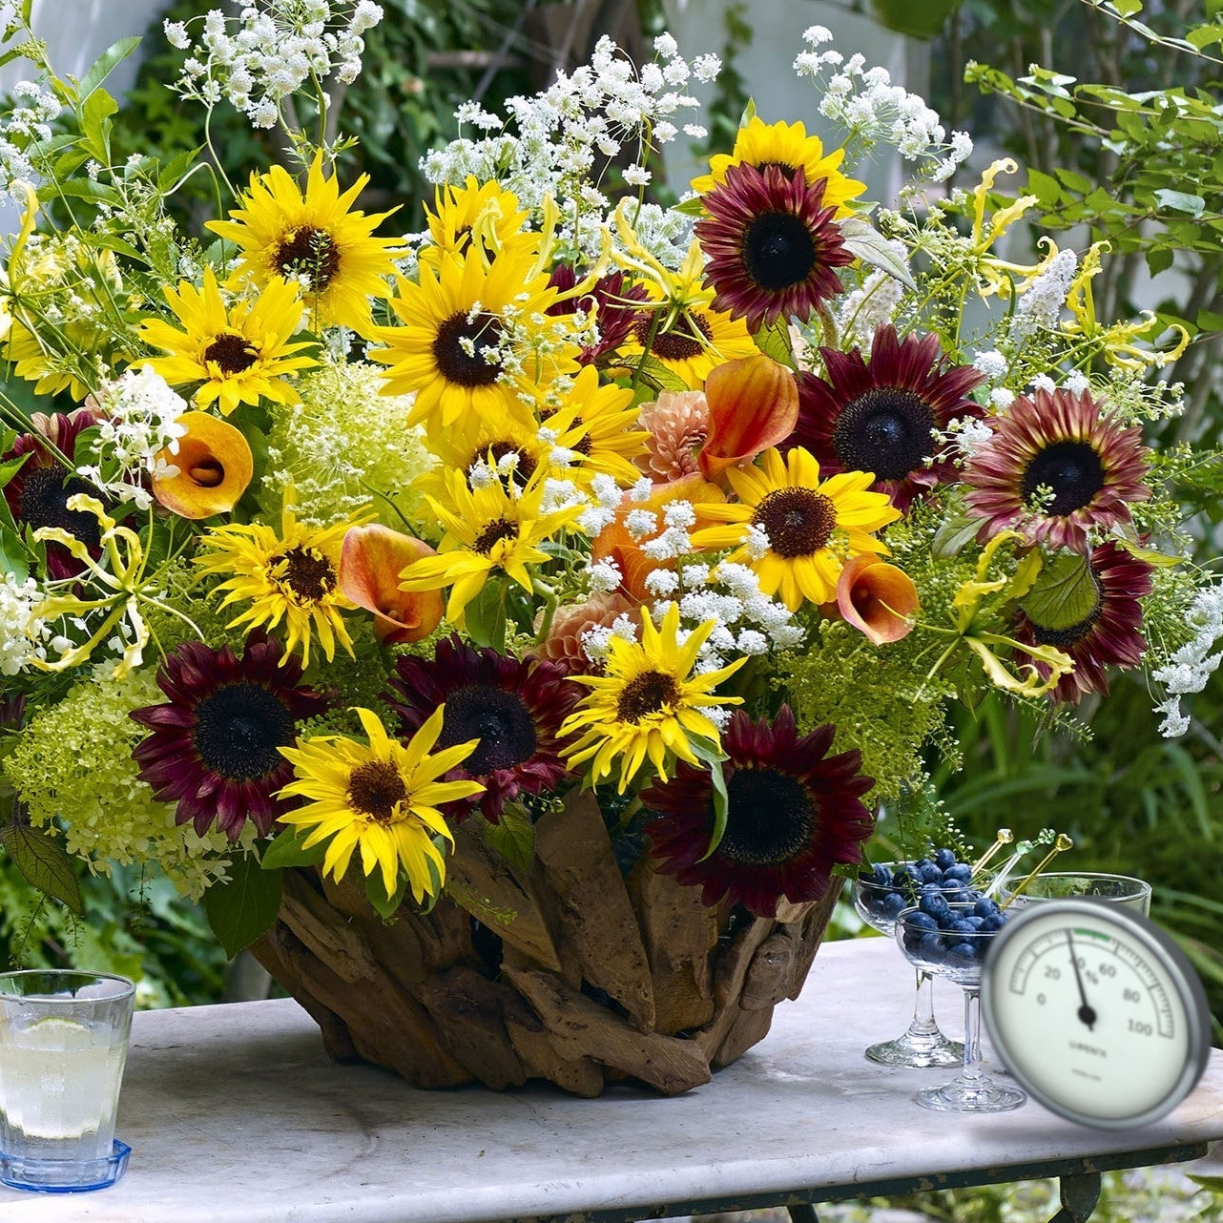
40 %
